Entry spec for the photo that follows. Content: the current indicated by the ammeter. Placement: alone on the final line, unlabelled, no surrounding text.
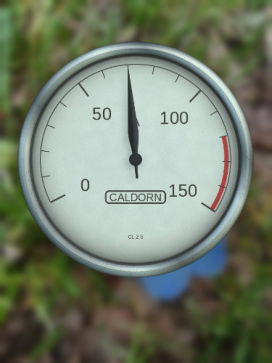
70 A
